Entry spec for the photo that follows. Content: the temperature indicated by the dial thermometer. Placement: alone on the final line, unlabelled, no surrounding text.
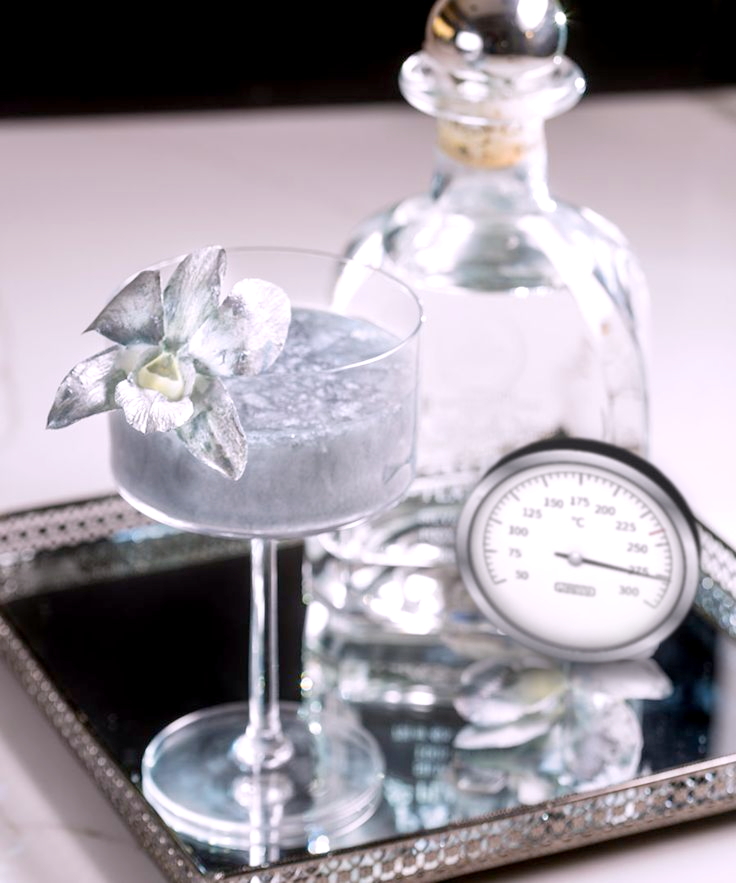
275 °C
